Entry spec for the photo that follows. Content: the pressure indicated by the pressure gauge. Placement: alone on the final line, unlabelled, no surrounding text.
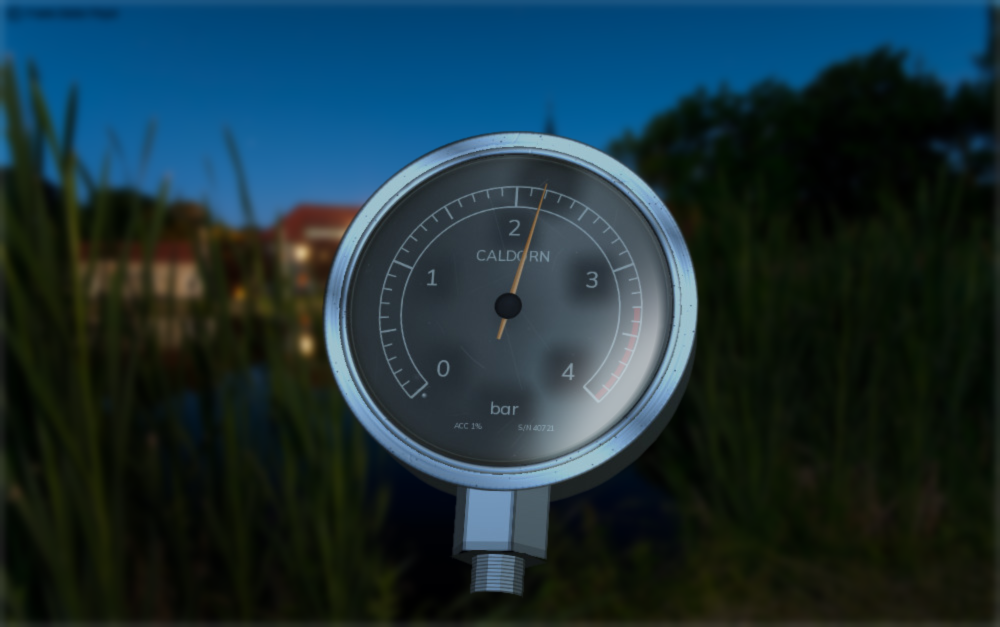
2.2 bar
